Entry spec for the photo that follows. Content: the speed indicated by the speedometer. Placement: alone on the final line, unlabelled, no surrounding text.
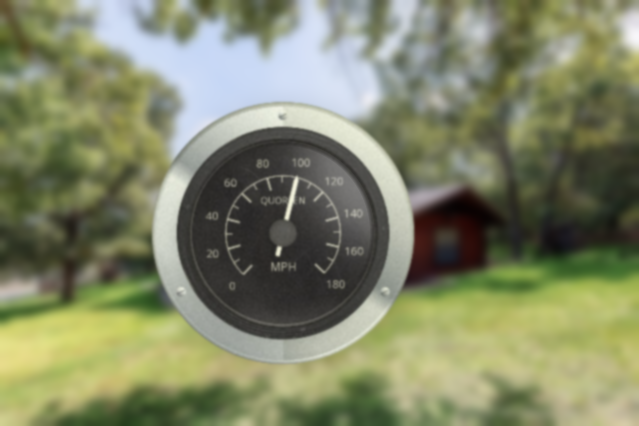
100 mph
